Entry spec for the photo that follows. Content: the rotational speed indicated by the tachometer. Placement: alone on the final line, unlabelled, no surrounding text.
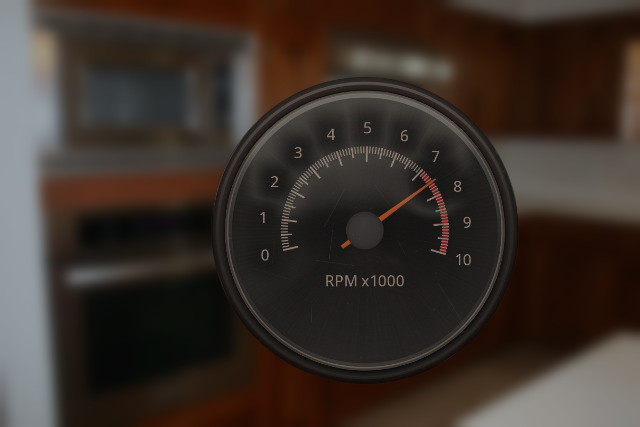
7500 rpm
